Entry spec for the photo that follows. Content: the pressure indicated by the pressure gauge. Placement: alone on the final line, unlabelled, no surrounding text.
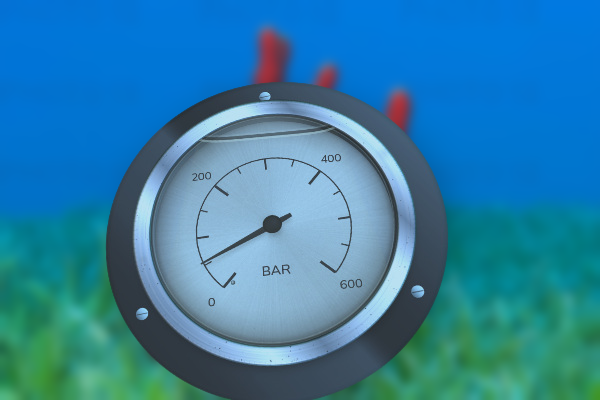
50 bar
